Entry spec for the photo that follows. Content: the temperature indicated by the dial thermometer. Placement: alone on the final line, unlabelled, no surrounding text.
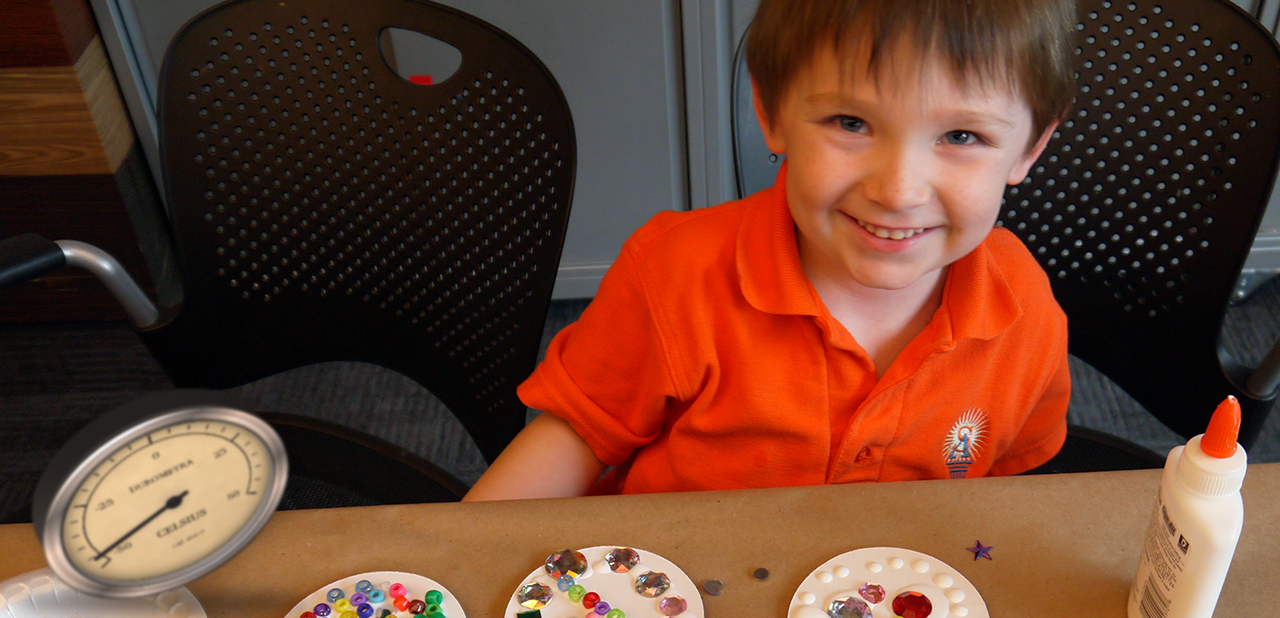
-45 °C
